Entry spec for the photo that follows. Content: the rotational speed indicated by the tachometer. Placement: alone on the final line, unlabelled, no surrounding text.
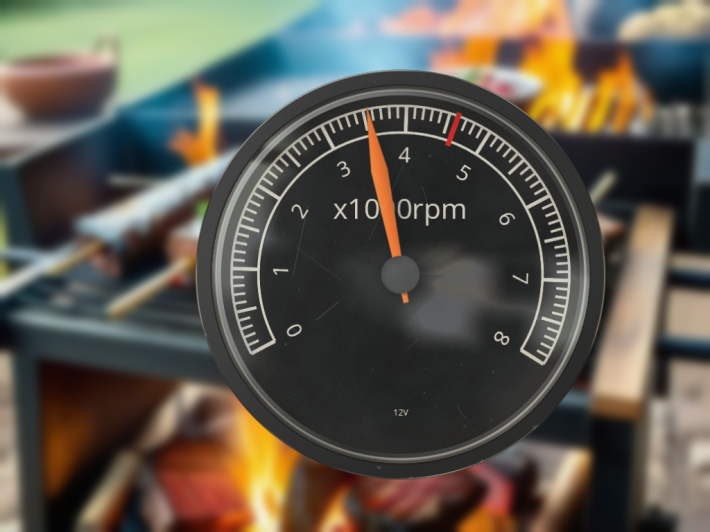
3550 rpm
